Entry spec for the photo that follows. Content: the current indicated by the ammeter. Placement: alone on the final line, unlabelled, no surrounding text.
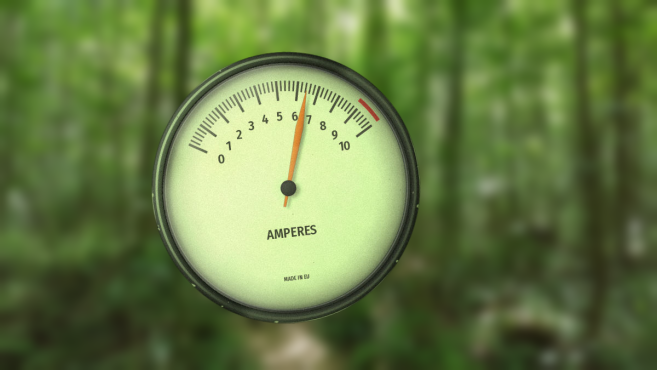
6.4 A
